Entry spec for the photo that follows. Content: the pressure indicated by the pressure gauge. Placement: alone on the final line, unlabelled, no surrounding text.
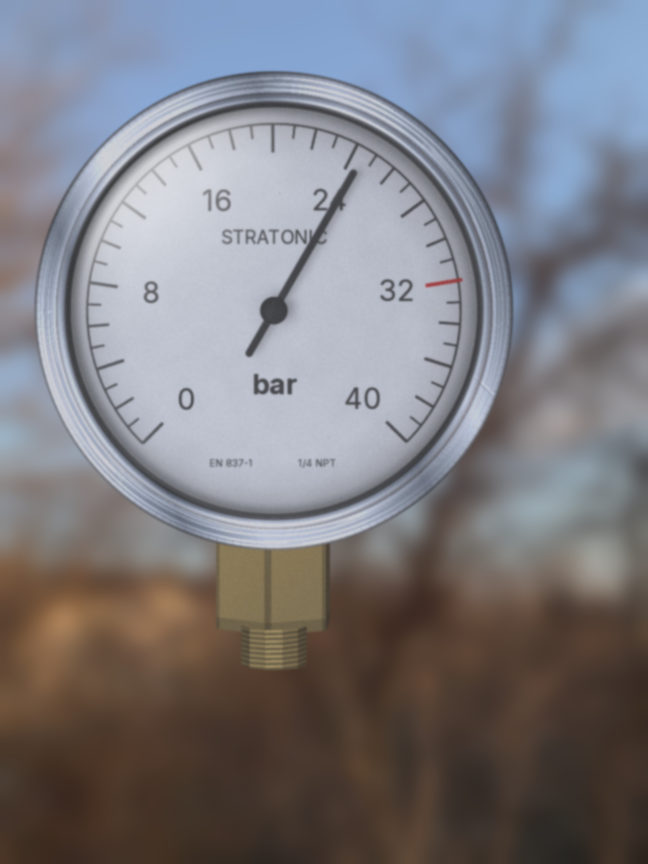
24.5 bar
